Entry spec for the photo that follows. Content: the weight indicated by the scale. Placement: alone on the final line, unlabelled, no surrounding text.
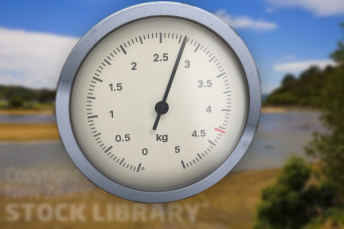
2.8 kg
